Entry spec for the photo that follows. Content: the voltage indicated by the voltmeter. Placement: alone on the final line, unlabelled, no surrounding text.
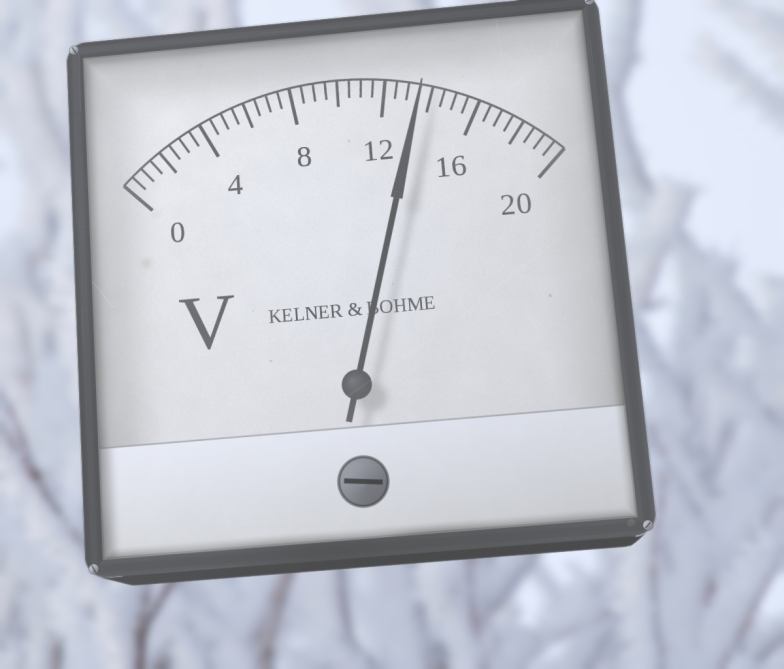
13.5 V
